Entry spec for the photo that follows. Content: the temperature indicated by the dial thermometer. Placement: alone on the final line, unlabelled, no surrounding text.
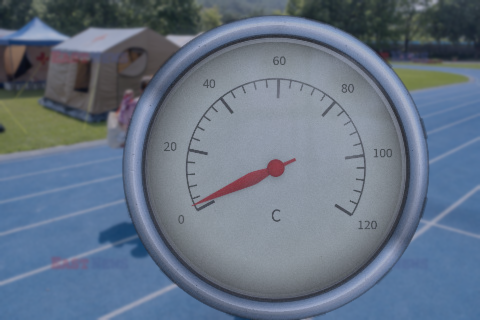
2 °C
